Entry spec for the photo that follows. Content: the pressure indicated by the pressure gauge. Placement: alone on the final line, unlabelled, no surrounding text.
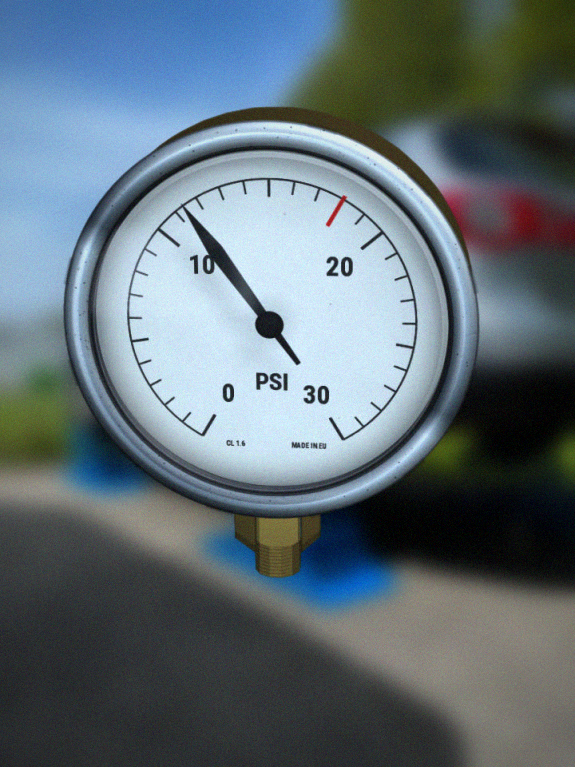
11.5 psi
